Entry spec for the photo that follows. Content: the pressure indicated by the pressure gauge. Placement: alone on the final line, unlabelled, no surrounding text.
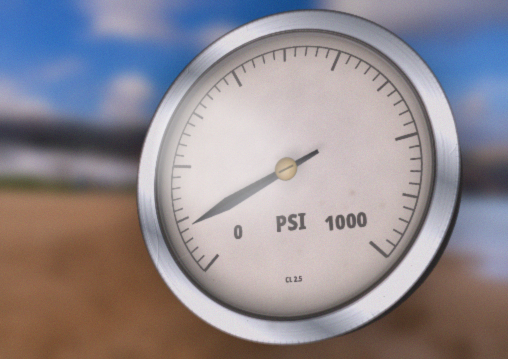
80 psi
